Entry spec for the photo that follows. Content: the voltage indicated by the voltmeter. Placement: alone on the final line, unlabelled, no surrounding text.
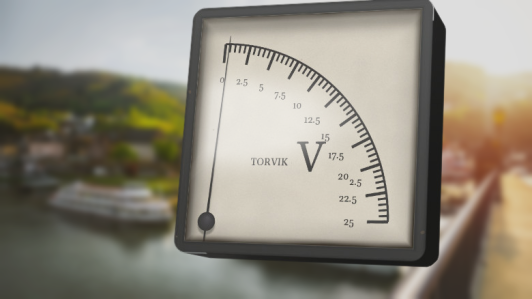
0.5 V
